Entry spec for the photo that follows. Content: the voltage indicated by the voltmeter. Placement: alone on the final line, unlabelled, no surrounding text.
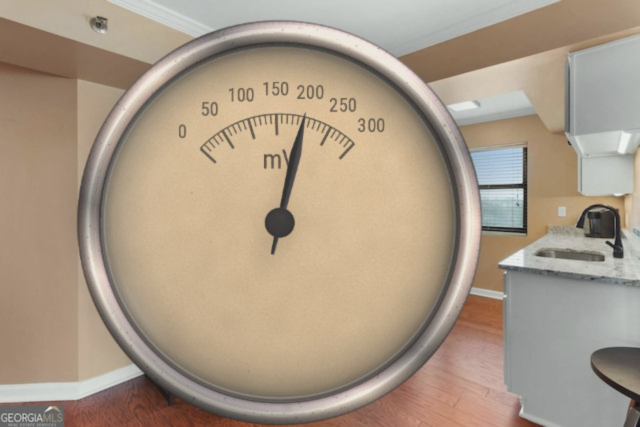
200 mV
